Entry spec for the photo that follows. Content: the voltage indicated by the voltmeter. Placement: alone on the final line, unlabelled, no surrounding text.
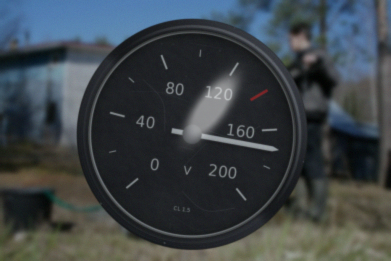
170 V
